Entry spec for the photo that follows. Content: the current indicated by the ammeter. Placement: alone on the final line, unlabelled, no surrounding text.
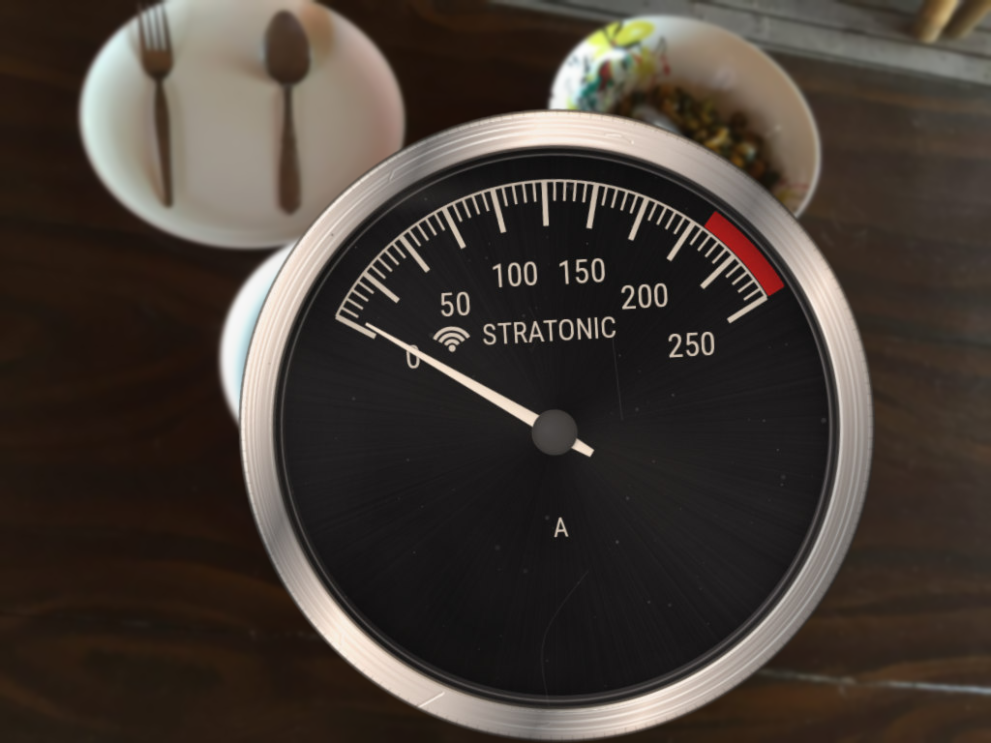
5 A
